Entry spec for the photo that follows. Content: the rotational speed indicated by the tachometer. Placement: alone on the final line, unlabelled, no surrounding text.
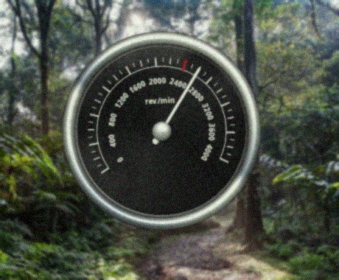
2600 rpm
